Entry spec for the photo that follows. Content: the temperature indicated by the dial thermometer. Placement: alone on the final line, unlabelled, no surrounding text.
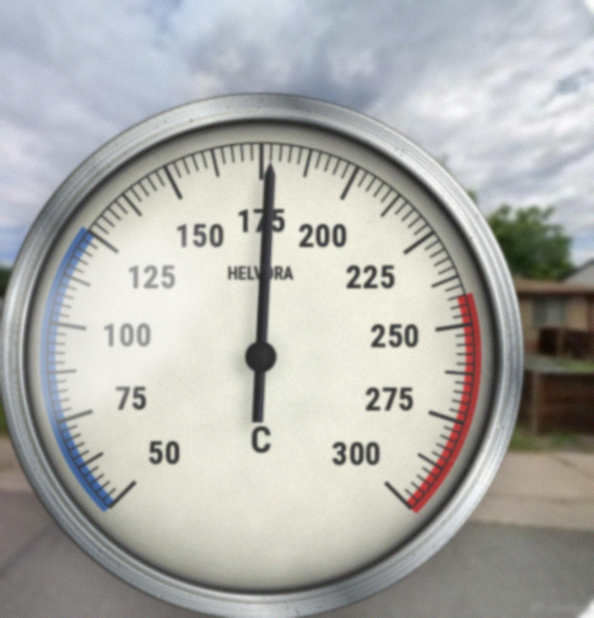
177.5 °C
